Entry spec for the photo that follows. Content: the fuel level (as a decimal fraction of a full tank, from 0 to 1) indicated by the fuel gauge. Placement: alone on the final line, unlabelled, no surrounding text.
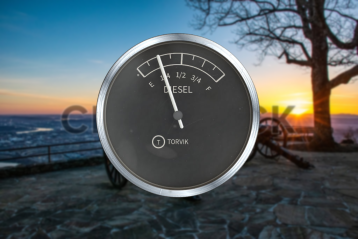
0.25
